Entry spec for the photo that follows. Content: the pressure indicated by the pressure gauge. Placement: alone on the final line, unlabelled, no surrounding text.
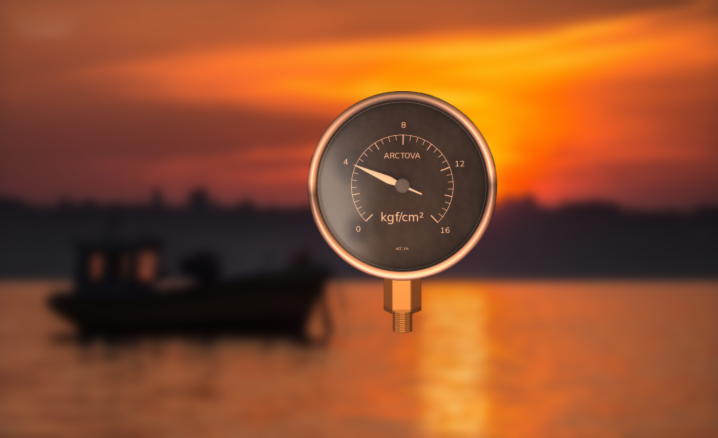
4 kg/cm²
